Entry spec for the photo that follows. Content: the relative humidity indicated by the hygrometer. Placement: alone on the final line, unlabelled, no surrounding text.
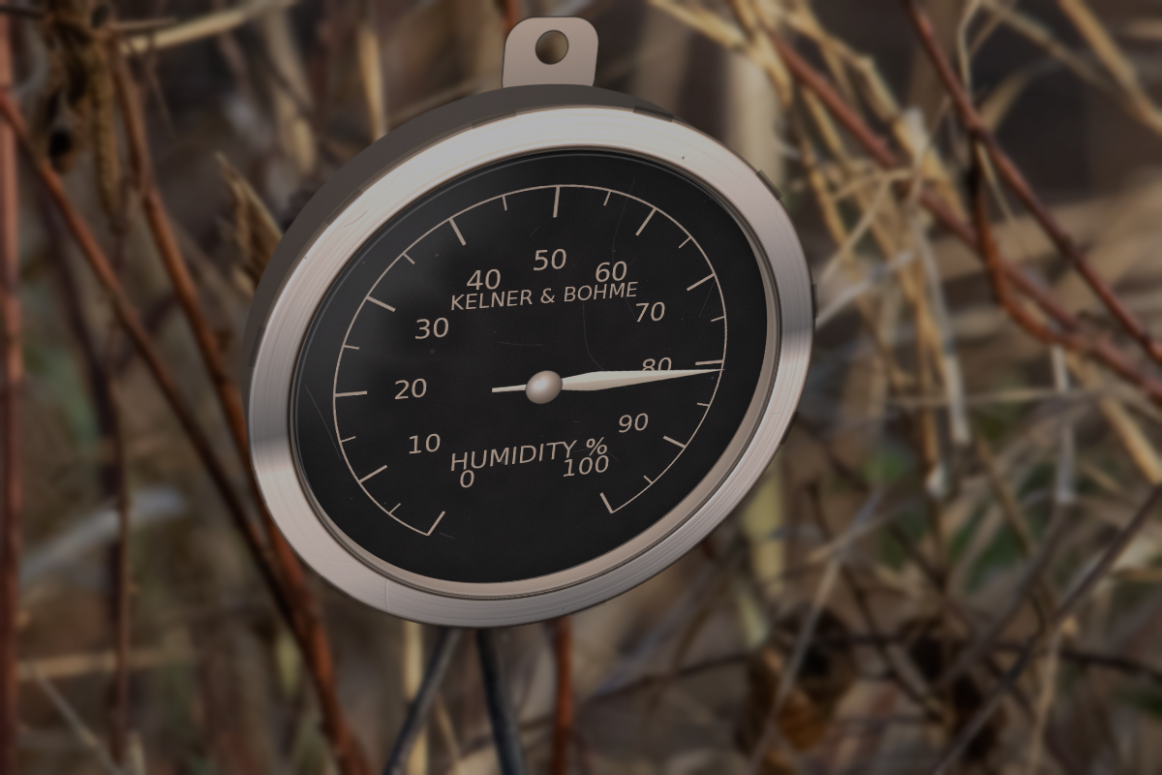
80 %
